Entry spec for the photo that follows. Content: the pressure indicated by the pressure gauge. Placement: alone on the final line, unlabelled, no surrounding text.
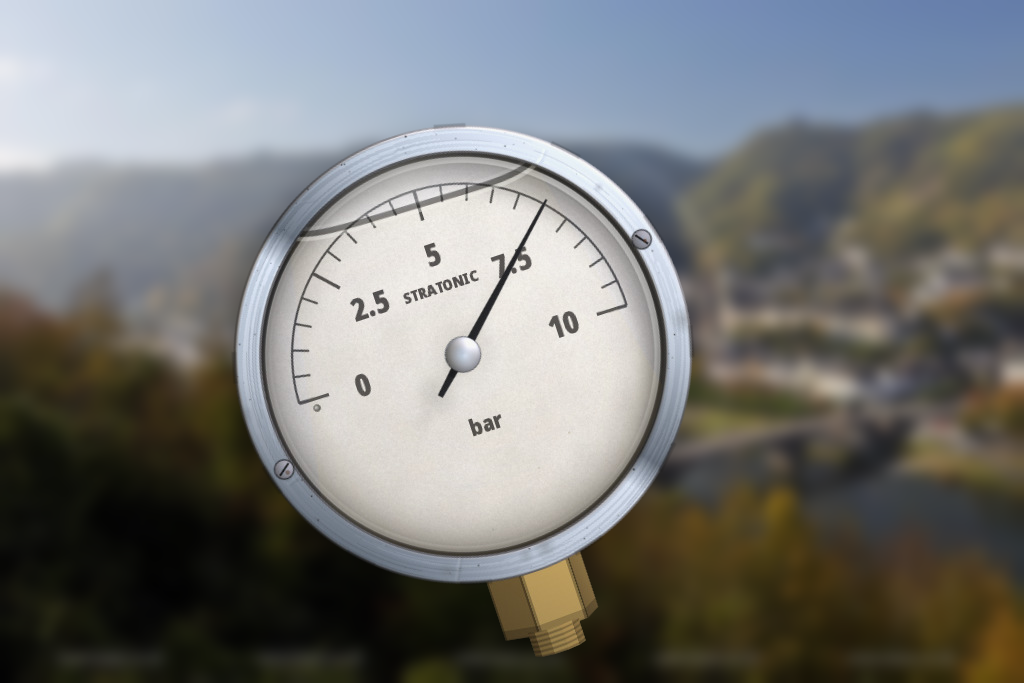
7.5 bar
